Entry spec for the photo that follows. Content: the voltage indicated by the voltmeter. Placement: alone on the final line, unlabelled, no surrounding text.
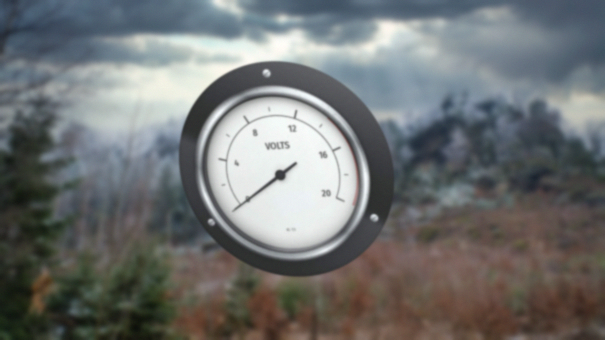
0 V
